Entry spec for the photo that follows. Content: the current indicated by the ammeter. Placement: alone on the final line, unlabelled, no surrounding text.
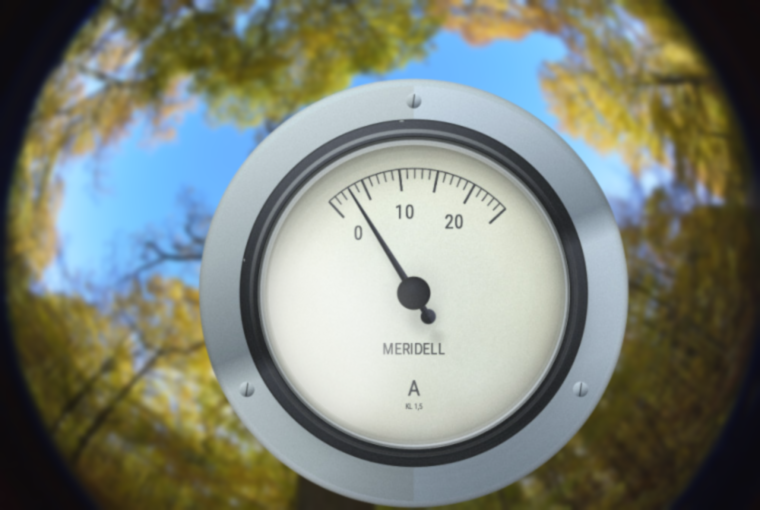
3 A
